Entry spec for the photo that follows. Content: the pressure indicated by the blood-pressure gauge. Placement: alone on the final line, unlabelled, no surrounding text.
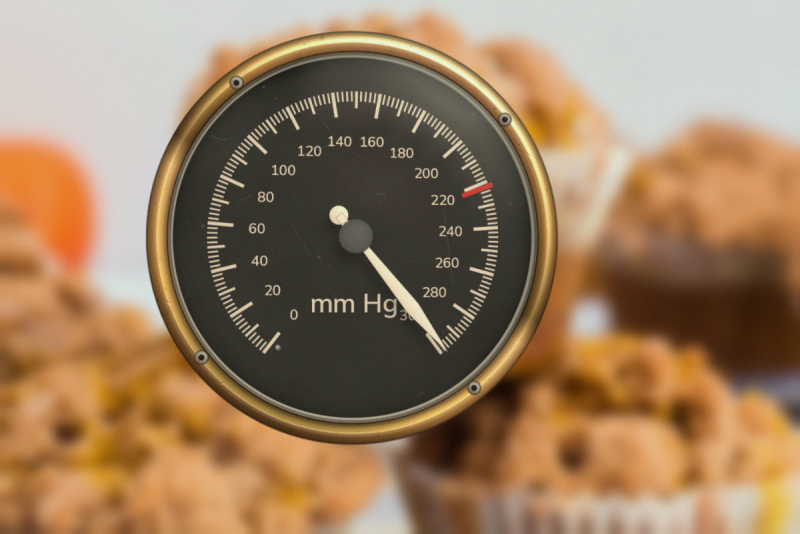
298 mmHg
